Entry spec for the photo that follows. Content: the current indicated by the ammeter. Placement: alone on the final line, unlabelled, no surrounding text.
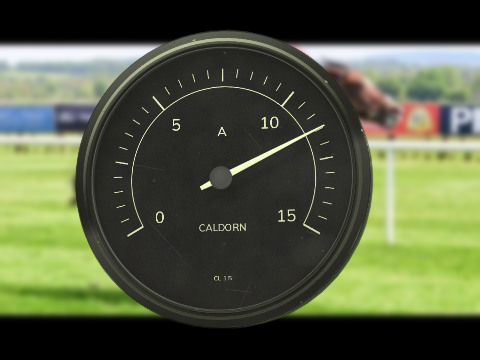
11.5 A
